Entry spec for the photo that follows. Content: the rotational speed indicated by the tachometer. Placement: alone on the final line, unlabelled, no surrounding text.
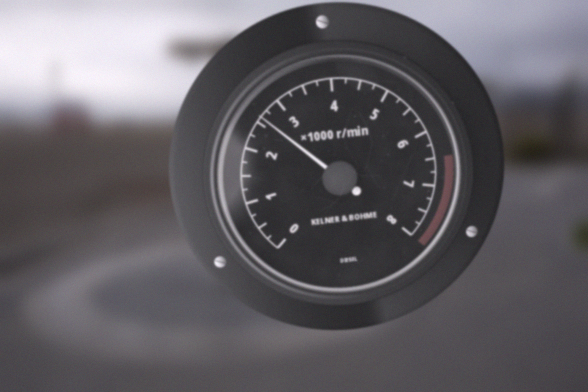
2625 rpm
